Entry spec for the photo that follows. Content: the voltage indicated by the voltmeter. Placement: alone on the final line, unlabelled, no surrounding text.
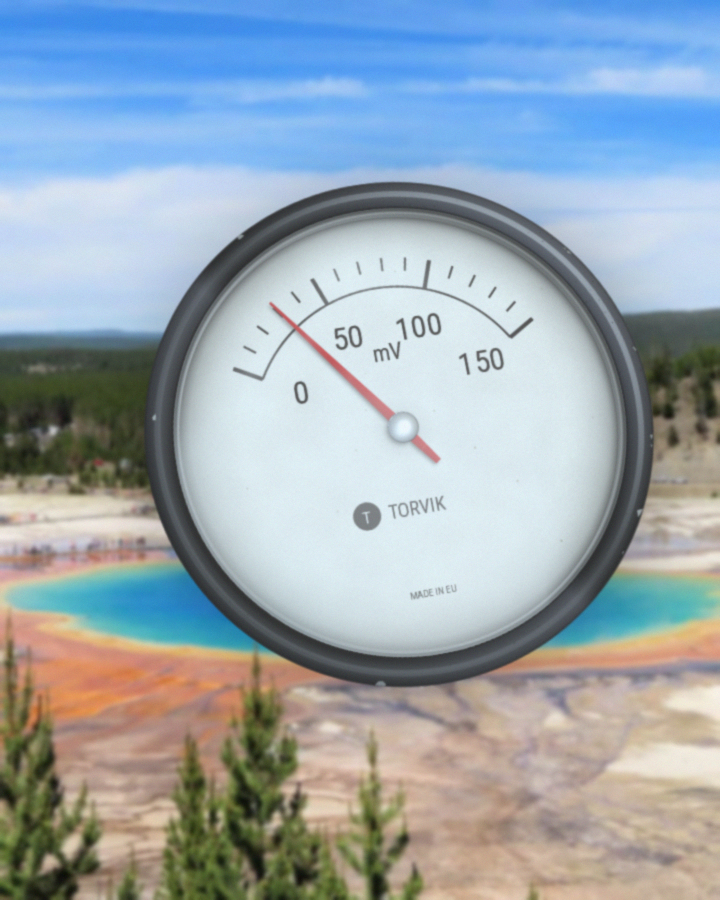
30 mV
